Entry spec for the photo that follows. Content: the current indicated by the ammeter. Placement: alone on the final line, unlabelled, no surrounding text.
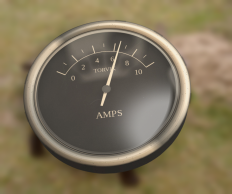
6.5 A
